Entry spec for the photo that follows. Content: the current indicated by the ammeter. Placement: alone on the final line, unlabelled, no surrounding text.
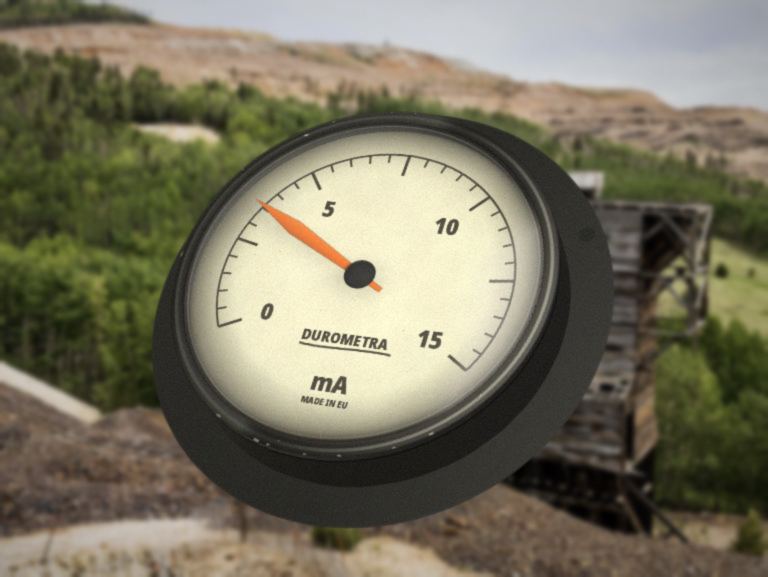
3.5 mA
